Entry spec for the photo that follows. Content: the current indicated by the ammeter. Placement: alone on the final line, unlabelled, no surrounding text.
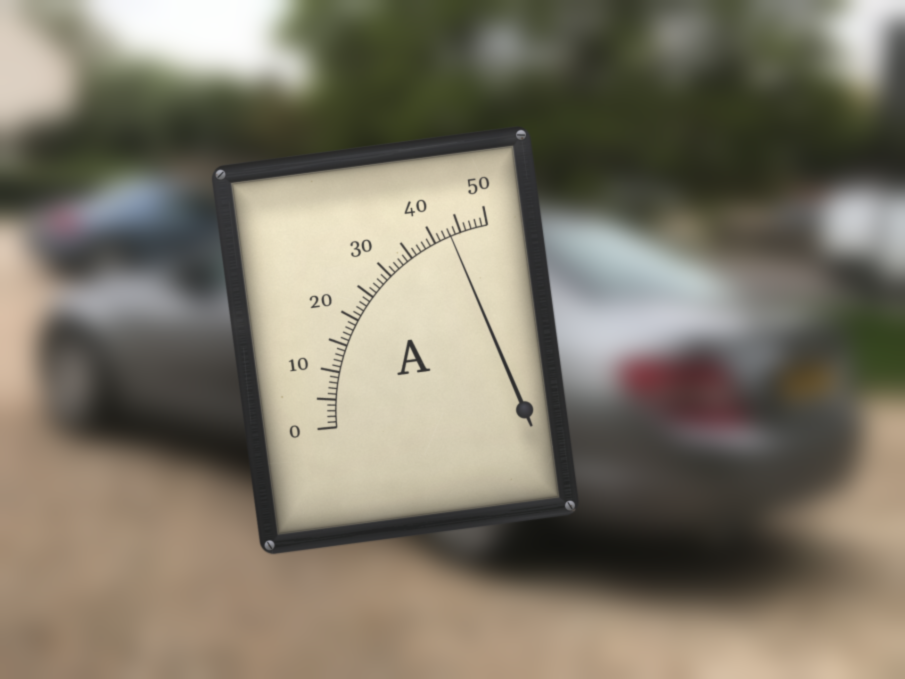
43 A
